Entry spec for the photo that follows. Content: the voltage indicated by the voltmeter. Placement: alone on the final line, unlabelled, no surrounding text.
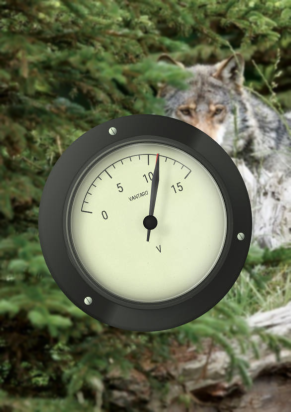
11 V
